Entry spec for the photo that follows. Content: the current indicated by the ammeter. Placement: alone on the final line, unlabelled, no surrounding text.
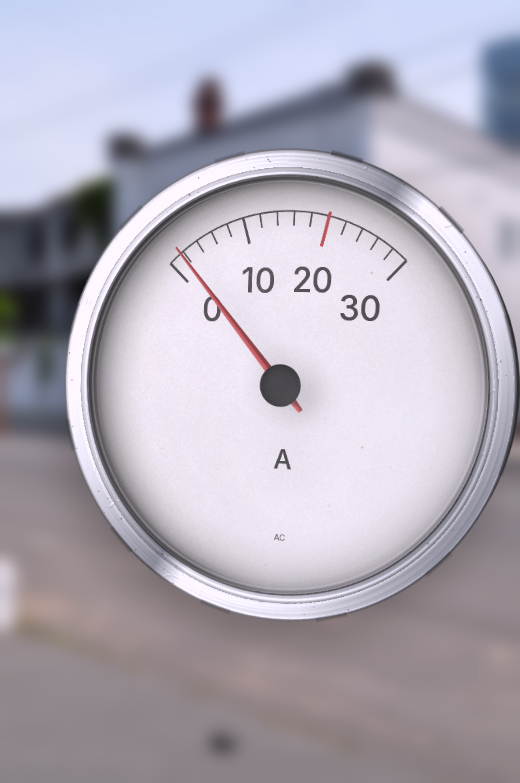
2 A
